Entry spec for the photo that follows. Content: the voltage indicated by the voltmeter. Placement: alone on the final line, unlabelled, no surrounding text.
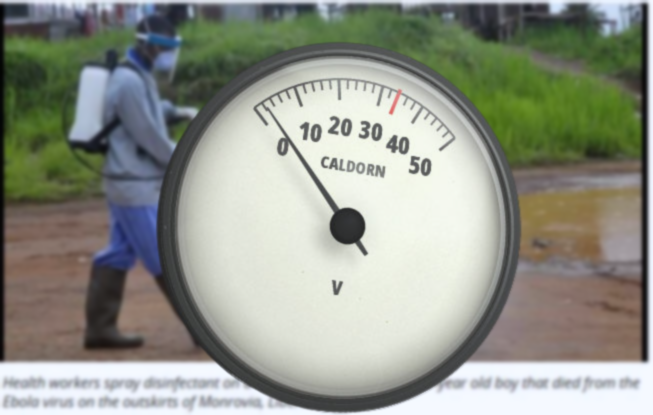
2 V
